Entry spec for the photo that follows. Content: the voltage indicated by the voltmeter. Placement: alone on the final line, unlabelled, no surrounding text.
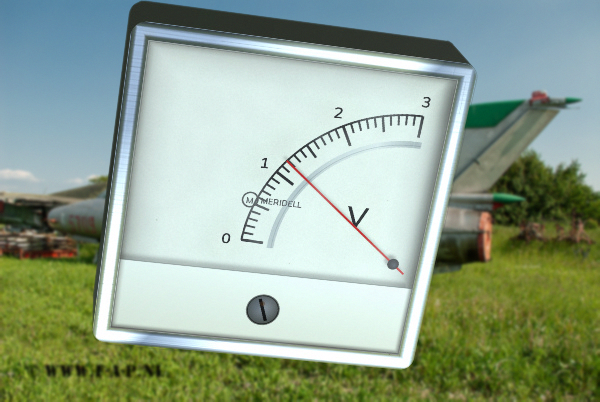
1.2 V
